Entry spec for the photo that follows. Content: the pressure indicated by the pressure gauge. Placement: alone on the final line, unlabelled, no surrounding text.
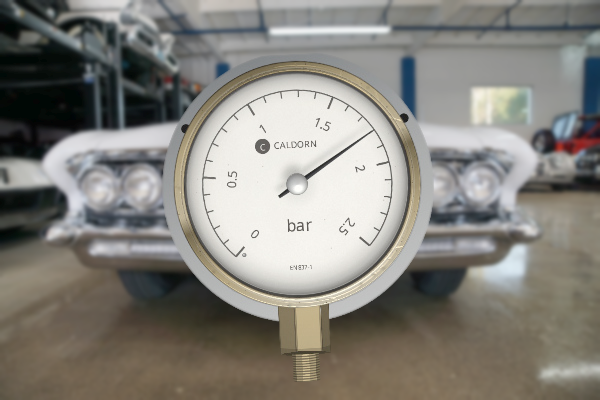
1.8 bar
